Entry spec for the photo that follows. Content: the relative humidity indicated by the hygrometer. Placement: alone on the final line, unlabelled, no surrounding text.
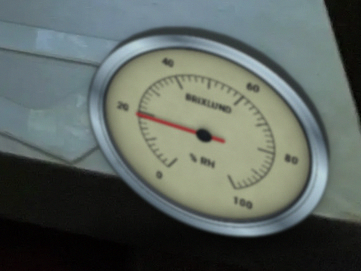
20 %
